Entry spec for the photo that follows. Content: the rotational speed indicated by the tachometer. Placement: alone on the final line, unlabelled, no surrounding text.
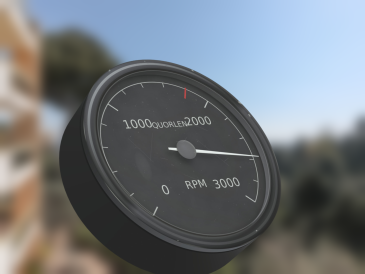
2600 rpm
